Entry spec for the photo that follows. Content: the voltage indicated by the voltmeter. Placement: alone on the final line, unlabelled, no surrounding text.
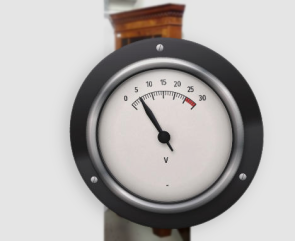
5 V
